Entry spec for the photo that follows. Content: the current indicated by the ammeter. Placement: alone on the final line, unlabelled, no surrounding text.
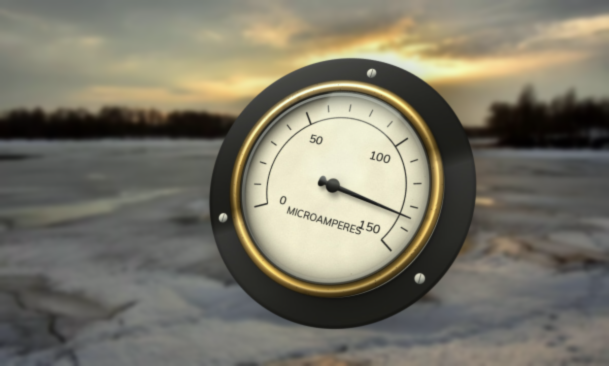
135 µA
